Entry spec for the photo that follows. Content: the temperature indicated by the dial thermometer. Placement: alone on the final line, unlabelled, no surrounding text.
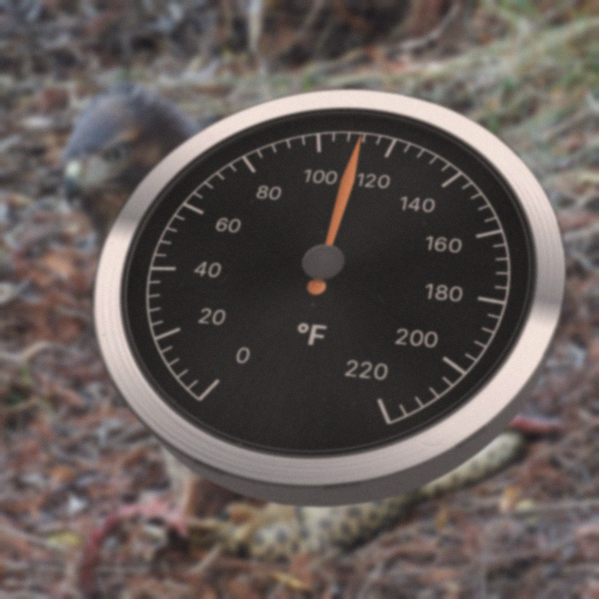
112 °F
